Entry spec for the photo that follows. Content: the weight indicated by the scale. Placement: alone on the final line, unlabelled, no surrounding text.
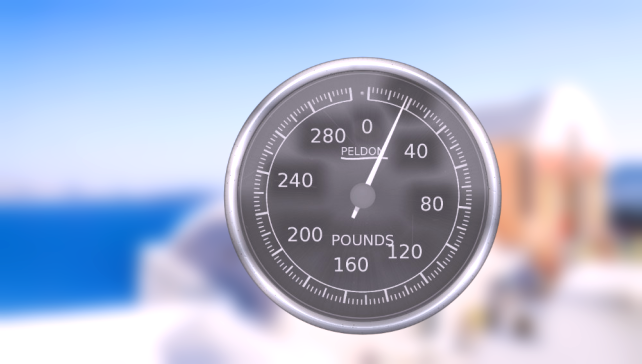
18 lb
